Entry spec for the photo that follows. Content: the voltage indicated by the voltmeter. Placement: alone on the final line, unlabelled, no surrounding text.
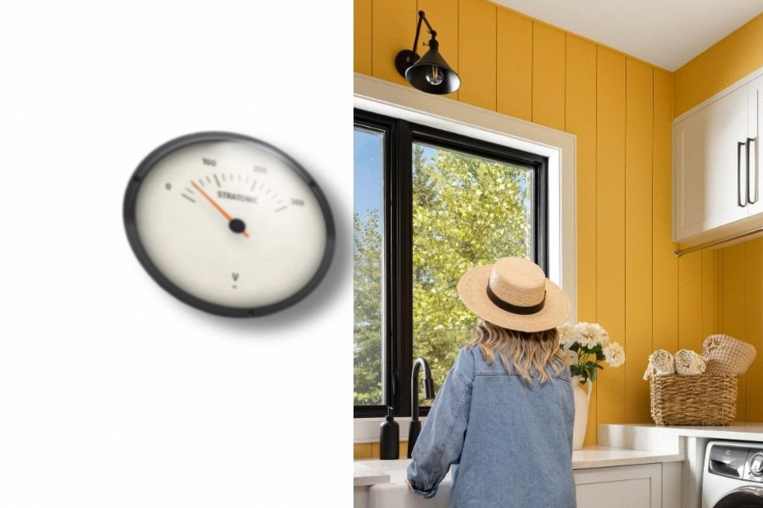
40 V
